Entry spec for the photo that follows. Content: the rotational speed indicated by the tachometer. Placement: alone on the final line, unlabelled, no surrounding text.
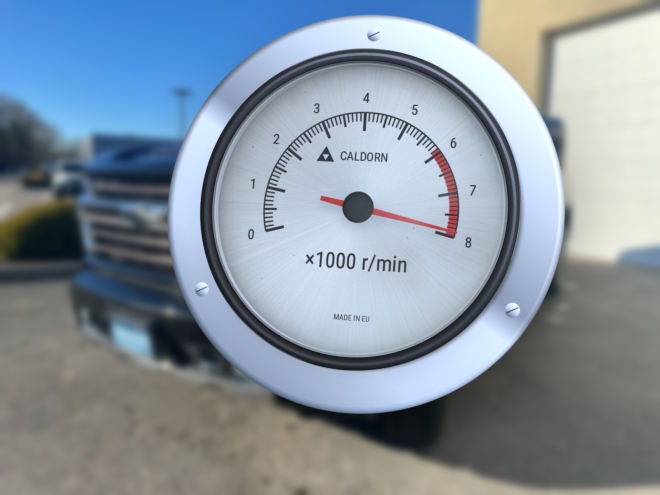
7900 rpm
